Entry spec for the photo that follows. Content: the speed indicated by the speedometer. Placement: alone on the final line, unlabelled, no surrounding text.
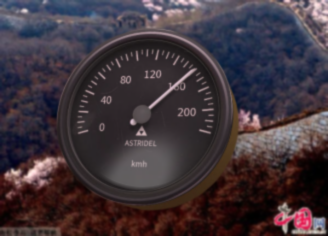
160 km/h
